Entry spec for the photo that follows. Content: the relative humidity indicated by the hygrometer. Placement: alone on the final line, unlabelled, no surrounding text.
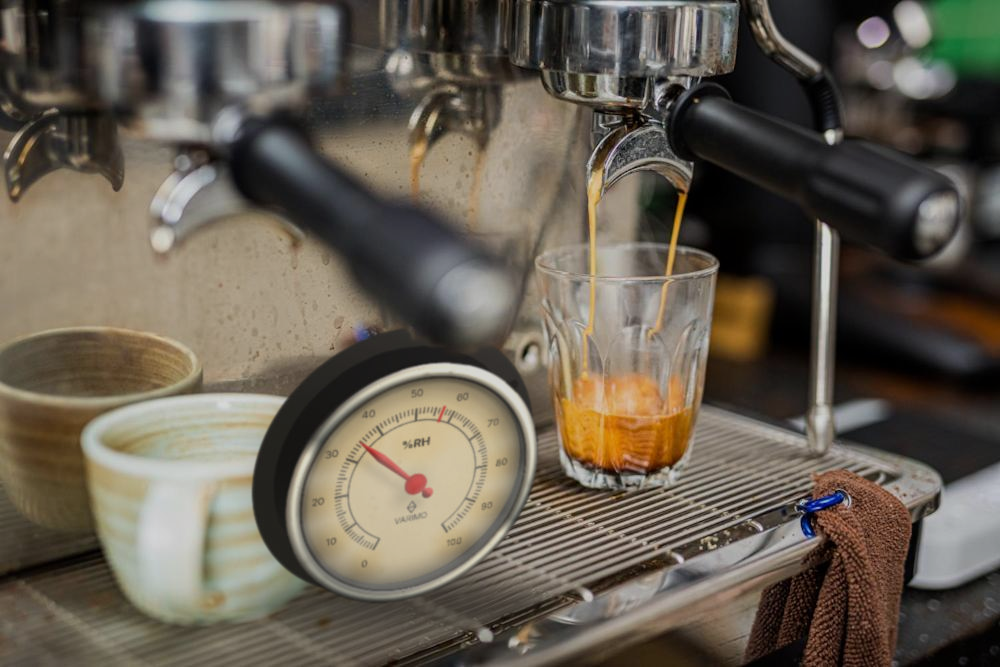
35 %
